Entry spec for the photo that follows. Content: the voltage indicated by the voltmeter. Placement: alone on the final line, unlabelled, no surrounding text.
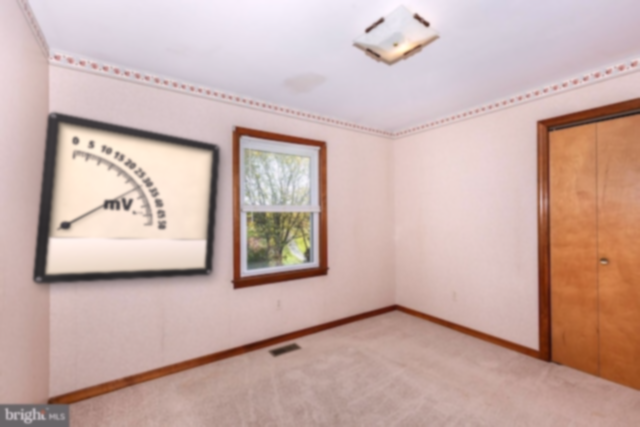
30 mV
